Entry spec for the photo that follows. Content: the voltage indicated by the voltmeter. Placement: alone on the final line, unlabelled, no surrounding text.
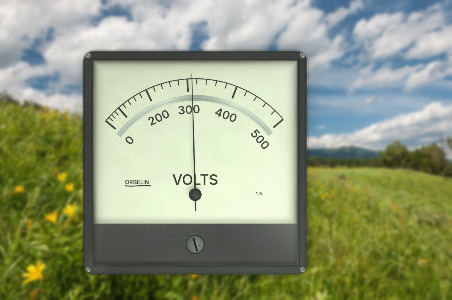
310 V
